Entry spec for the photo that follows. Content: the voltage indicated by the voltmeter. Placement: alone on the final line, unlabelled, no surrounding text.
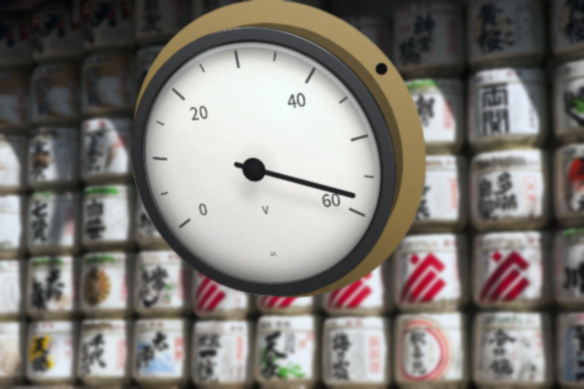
57.5 V
